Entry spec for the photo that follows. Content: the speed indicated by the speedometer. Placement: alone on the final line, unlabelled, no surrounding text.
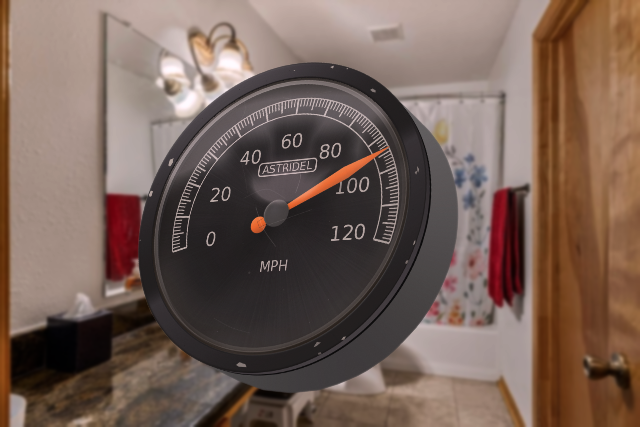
95 mph
